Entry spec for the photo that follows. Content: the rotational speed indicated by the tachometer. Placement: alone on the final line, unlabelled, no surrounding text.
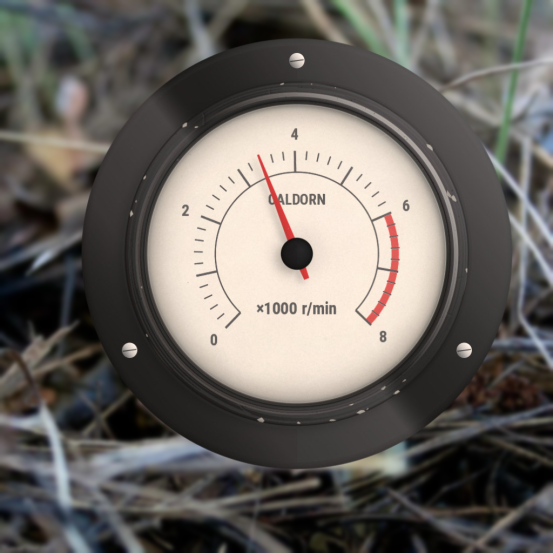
3400 rpm
